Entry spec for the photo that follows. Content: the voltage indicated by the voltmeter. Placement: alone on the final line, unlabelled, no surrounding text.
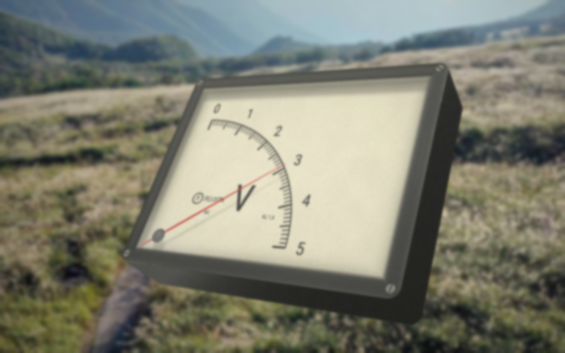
3 V
